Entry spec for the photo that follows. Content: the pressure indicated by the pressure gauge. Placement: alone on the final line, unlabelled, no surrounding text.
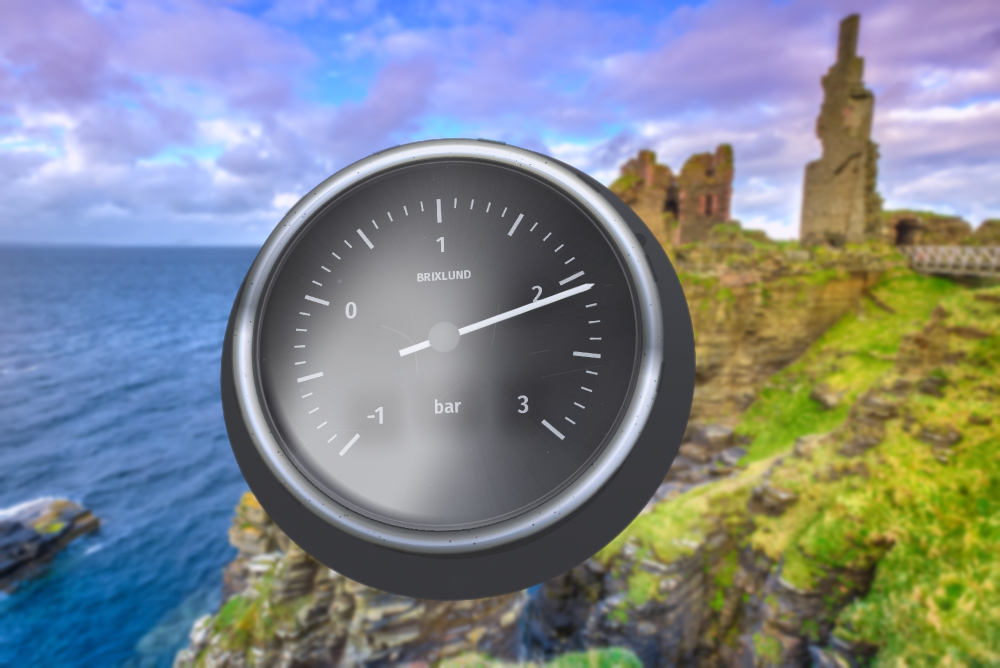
2.1 bar
